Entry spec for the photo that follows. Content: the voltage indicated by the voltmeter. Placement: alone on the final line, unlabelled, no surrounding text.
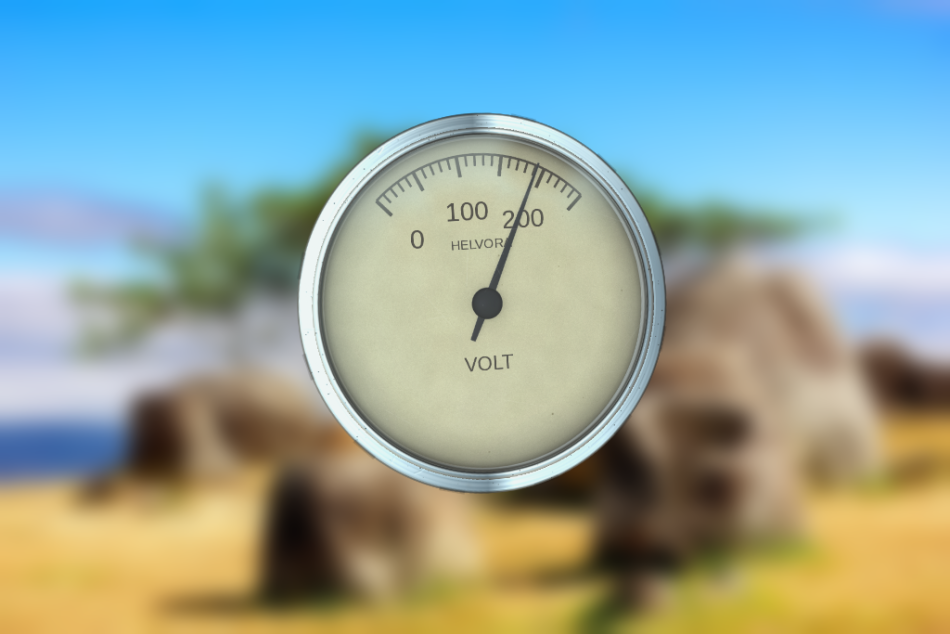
190 V
